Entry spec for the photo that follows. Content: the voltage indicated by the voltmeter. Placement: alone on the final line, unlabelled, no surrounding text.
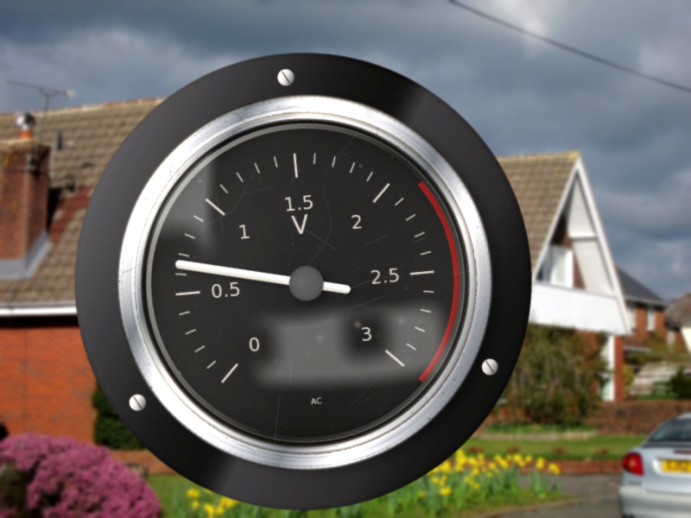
0.65 V
